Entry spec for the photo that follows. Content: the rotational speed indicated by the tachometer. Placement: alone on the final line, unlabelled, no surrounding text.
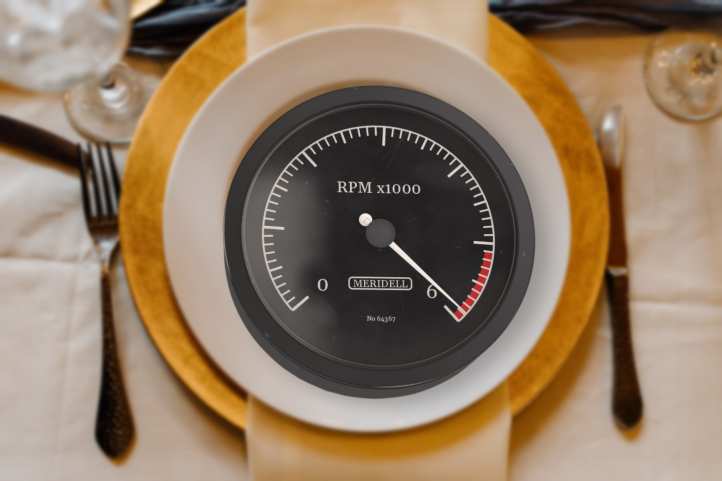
5900 rpm
